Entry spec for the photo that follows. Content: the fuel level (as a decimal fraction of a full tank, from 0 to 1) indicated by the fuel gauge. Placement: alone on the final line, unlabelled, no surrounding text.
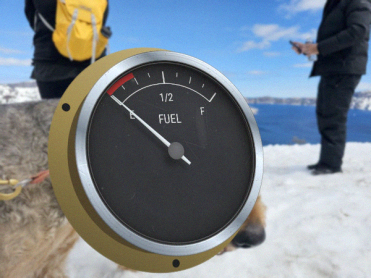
0
